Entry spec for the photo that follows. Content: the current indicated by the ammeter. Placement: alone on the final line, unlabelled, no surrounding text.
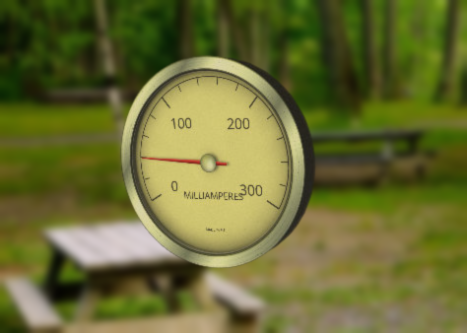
40 mA
